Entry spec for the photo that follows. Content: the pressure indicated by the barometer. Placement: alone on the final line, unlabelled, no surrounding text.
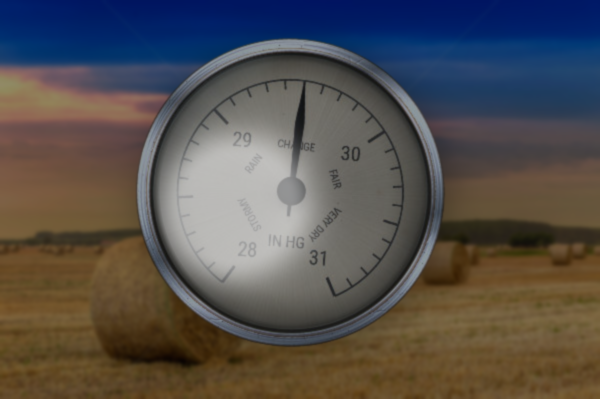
29.5 inHg
